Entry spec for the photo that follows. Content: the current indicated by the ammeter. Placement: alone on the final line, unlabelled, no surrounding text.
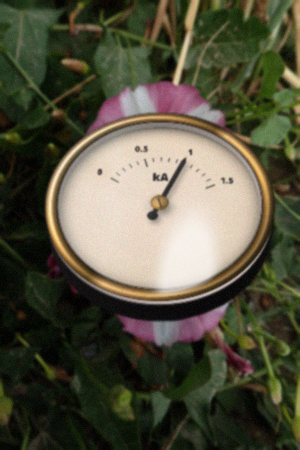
1 kA
